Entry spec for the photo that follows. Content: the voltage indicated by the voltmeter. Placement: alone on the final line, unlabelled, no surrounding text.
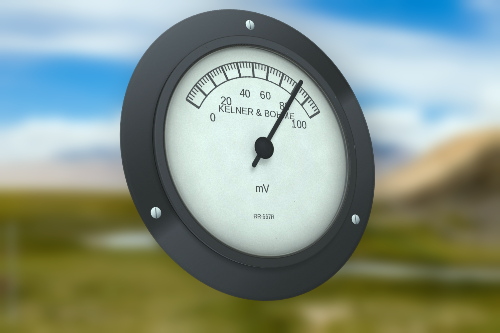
80 mV
